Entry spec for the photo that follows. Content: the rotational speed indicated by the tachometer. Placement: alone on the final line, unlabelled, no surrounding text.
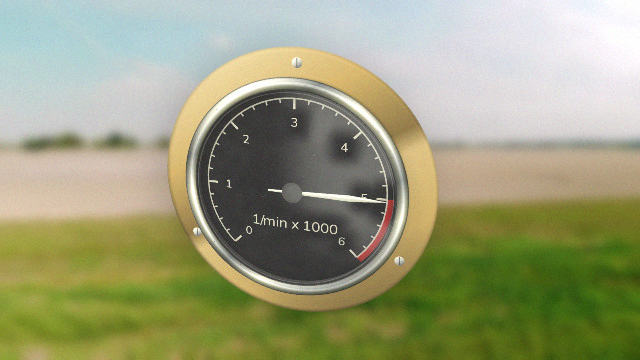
5000 rpm
